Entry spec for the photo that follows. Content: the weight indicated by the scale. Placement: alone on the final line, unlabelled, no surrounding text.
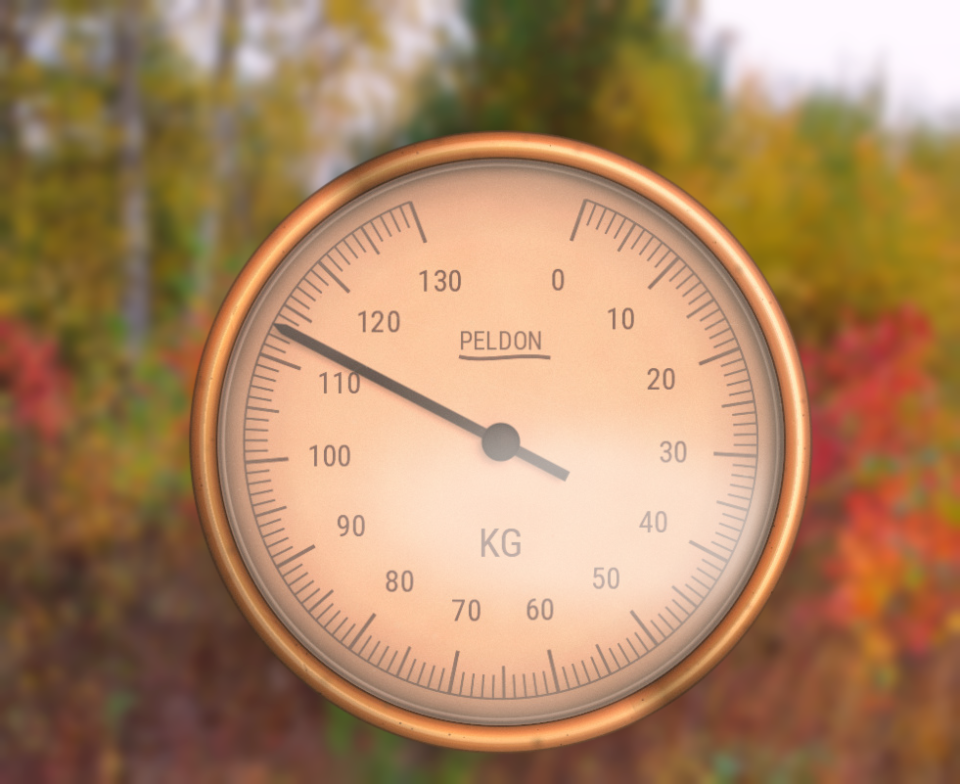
113 kg
